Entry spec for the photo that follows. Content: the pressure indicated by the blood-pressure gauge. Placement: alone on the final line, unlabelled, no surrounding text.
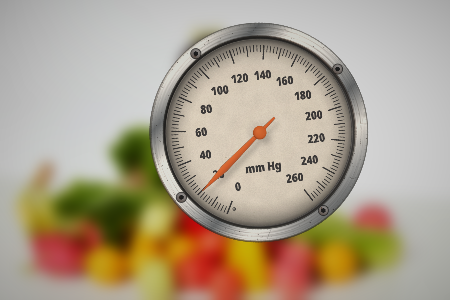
20 mmHg
